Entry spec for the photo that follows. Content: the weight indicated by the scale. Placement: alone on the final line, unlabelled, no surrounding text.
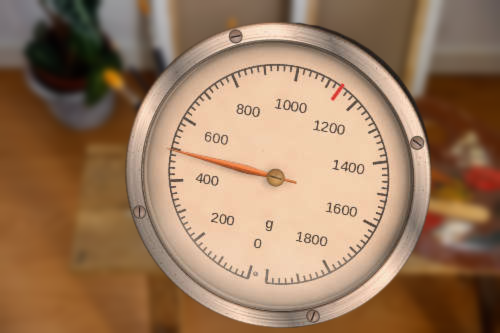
500 g
